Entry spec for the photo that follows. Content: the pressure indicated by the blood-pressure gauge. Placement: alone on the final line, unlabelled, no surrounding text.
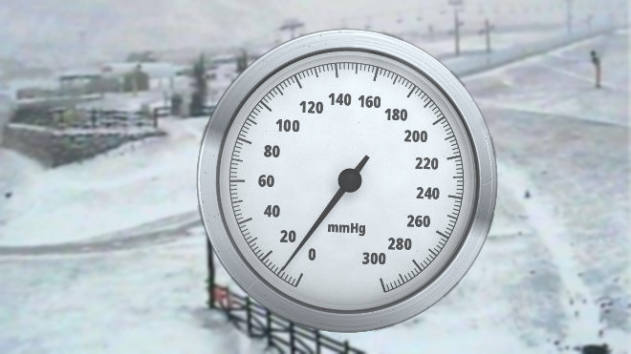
10 mmHg
